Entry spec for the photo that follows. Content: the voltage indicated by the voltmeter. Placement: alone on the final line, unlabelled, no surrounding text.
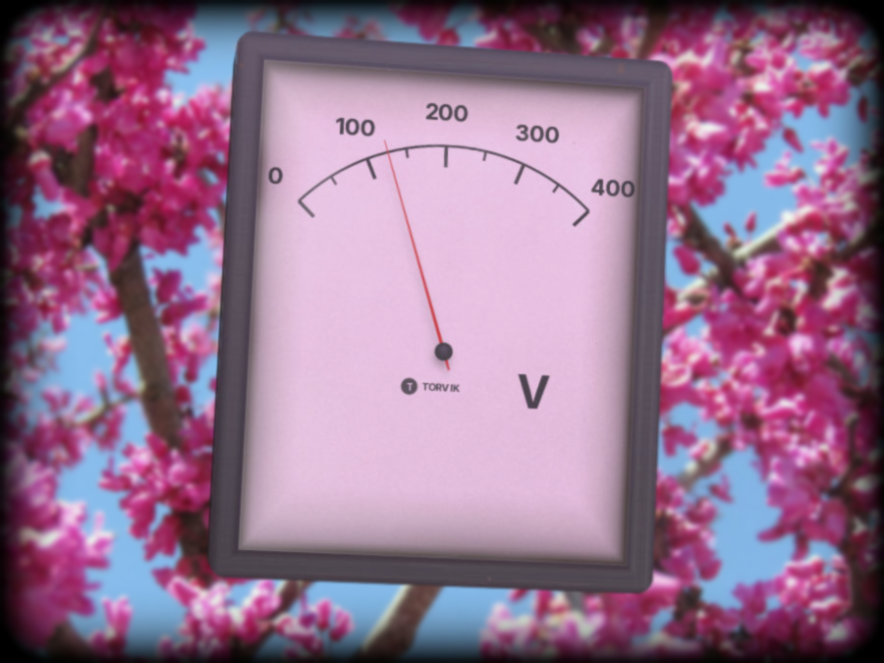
125 V
